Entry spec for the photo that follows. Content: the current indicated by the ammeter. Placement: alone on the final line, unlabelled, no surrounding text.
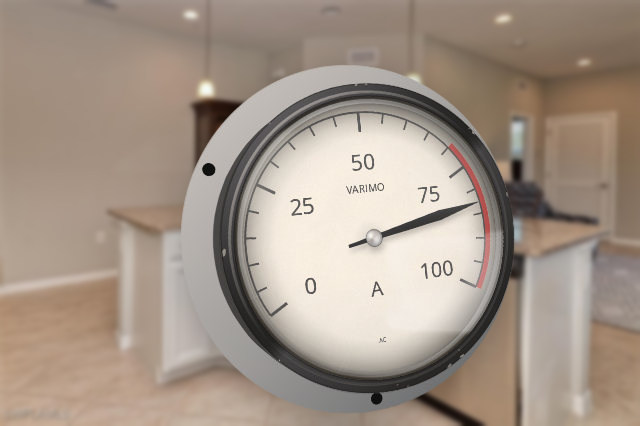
82.5 A
